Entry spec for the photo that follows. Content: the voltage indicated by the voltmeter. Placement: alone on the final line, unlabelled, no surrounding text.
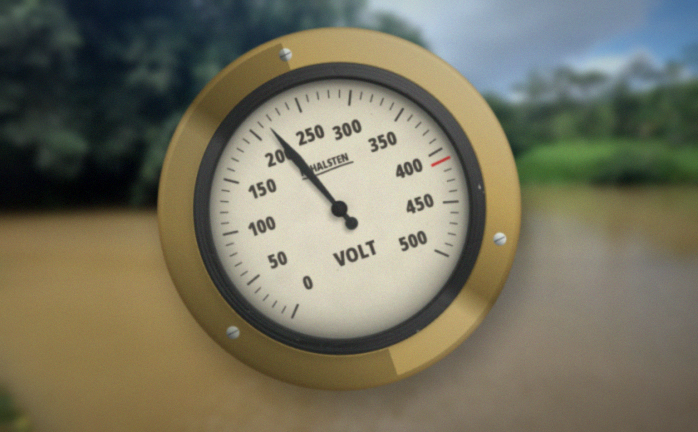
215 V
